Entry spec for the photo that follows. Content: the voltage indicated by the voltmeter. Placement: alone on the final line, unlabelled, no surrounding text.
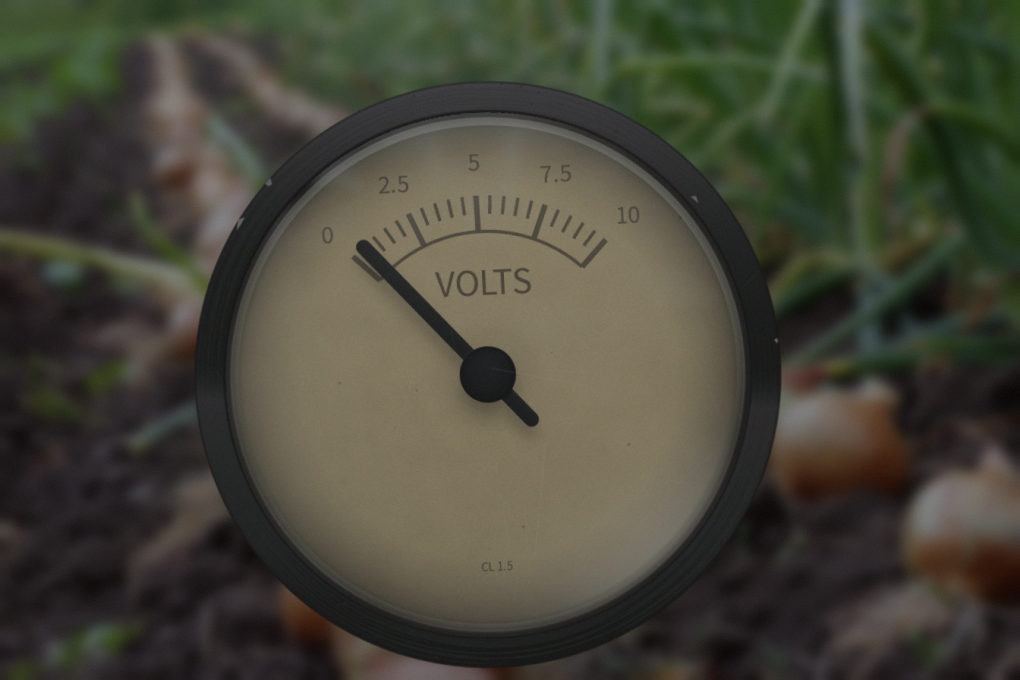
0.5 V
